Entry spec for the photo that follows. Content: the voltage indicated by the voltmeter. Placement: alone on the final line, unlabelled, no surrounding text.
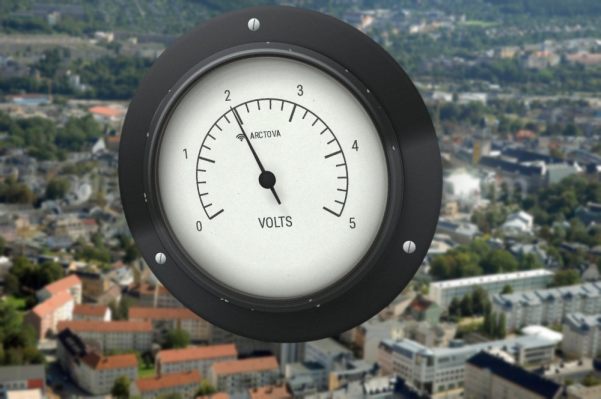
2 V
